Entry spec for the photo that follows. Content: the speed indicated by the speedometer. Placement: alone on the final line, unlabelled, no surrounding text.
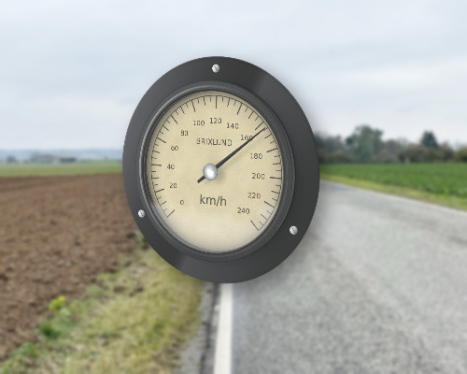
165 km/h
